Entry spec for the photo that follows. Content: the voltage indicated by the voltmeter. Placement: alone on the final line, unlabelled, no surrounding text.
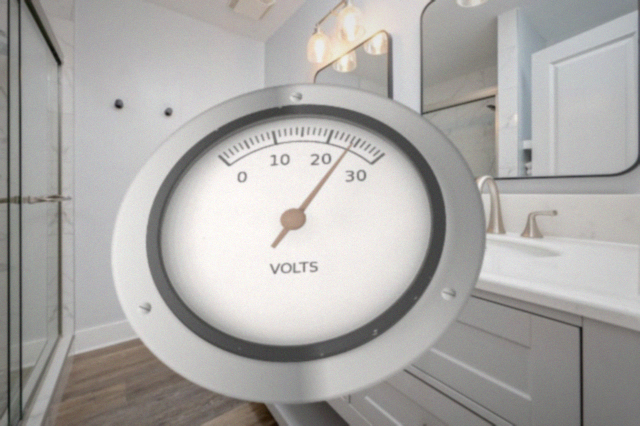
25 V
